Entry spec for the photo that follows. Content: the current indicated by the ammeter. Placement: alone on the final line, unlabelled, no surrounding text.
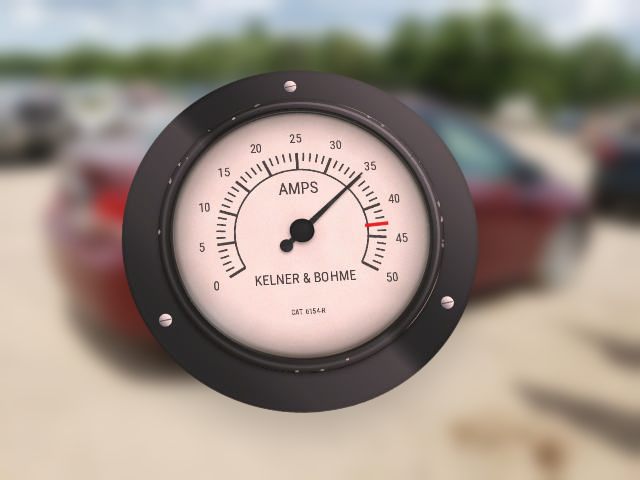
35 A
